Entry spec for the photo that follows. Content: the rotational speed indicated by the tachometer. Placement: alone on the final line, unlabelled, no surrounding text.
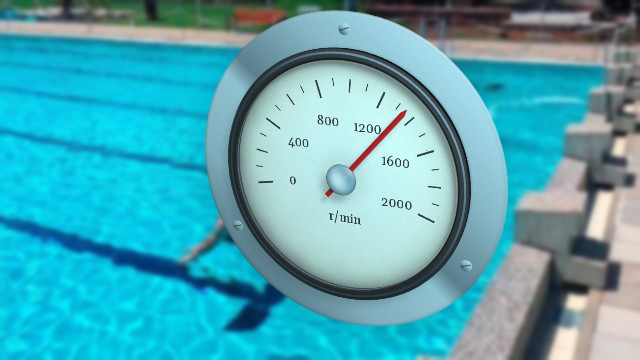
1350 rpm
